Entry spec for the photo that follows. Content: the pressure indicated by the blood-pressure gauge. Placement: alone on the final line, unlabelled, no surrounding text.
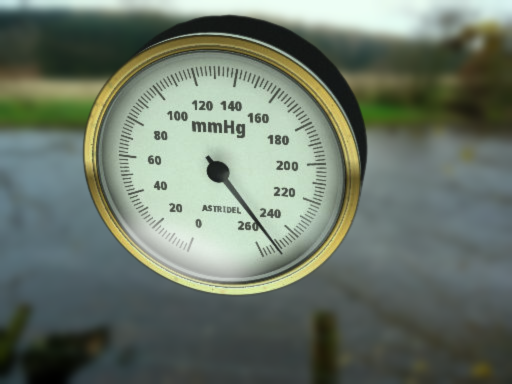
250 mmHg
